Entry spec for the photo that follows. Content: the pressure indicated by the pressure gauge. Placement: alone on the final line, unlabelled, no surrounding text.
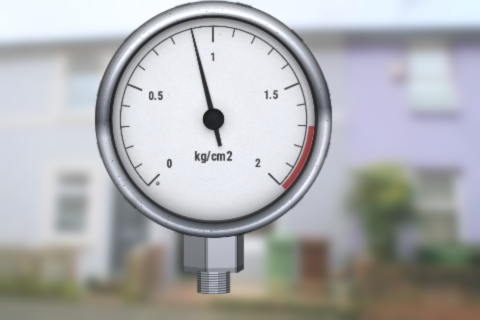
0.9 kg/cm²
